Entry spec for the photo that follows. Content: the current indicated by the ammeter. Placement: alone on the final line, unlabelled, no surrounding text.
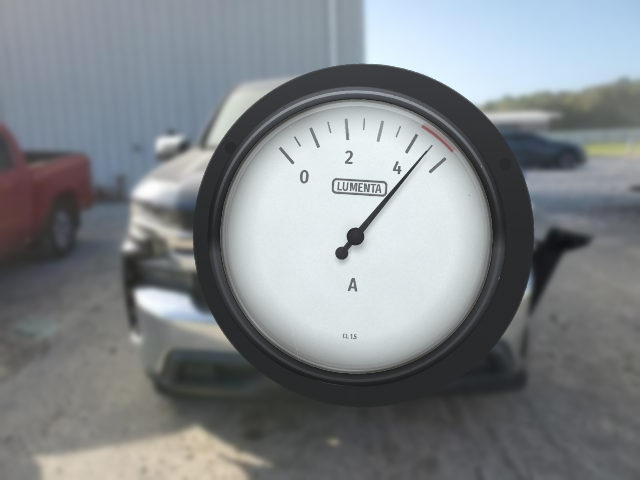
4.5 A
